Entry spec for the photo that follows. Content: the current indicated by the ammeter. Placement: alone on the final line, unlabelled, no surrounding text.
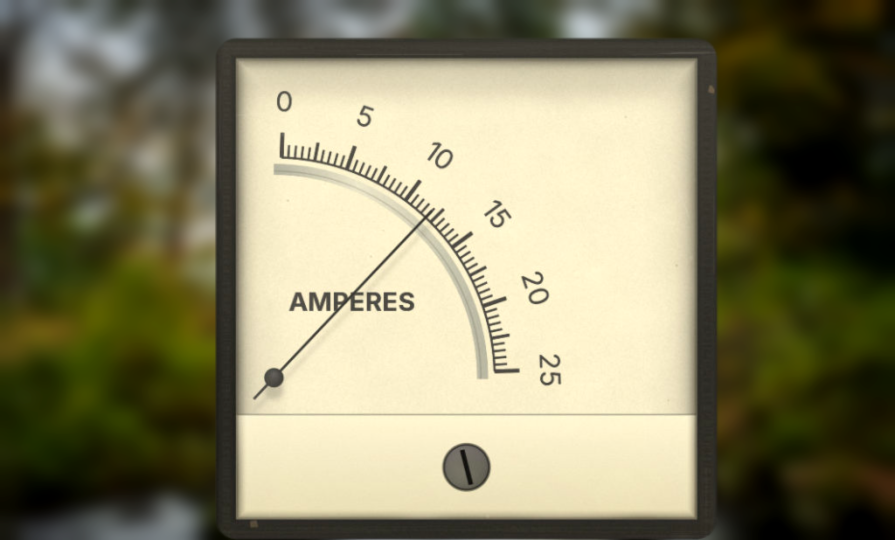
12 A
